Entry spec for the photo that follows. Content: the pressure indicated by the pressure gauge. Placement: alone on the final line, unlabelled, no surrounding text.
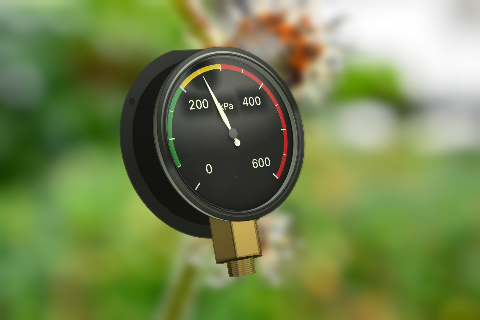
250 kPa
